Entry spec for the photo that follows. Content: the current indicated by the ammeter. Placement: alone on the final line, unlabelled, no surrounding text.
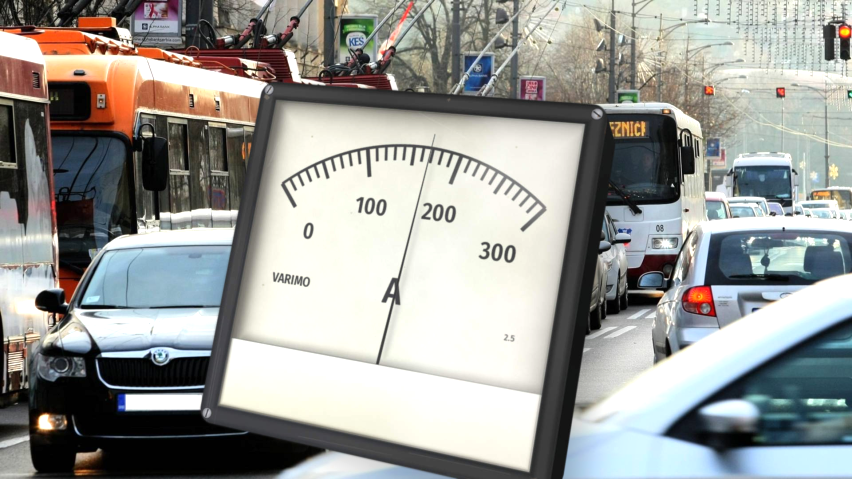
170 A
